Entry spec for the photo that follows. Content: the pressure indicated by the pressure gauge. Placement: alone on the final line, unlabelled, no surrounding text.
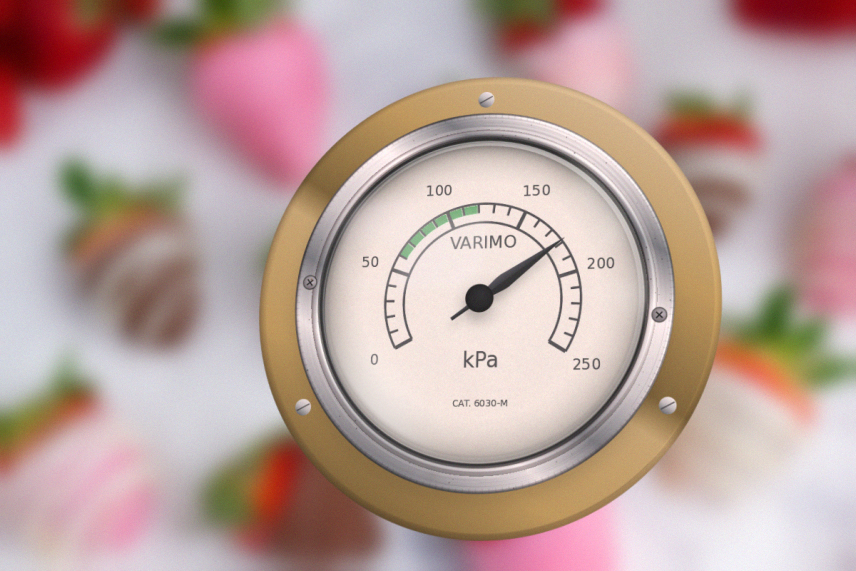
180 kPa
